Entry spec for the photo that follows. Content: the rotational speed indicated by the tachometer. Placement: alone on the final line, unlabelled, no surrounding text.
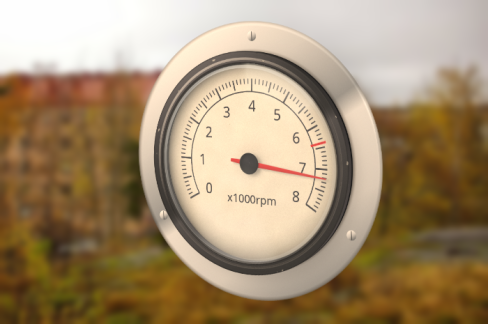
7200 rpm
